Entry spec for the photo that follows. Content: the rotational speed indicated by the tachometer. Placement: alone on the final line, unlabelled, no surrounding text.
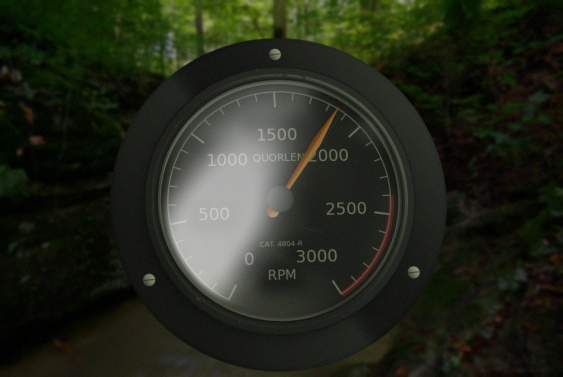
1850 rpm
